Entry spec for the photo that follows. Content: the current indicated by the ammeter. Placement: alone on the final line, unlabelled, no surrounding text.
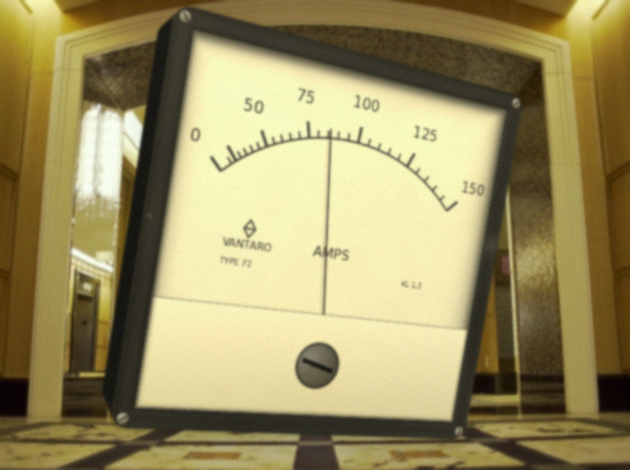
85 A
